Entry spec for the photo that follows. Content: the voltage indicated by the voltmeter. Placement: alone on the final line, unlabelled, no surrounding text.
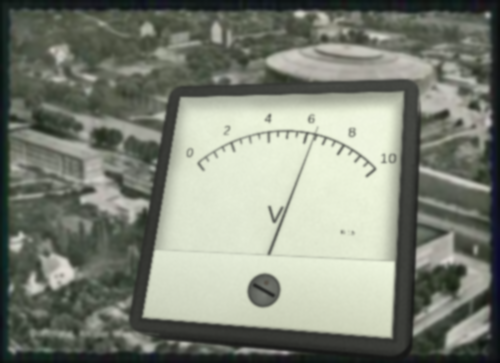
6.5 V
